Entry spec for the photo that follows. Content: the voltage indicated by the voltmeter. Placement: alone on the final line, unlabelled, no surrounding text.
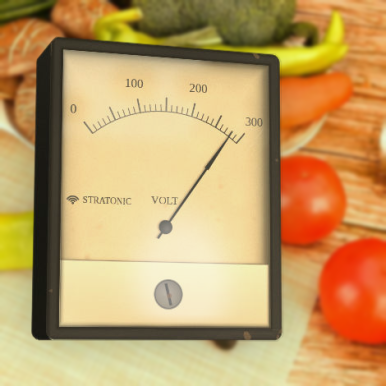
280 V
